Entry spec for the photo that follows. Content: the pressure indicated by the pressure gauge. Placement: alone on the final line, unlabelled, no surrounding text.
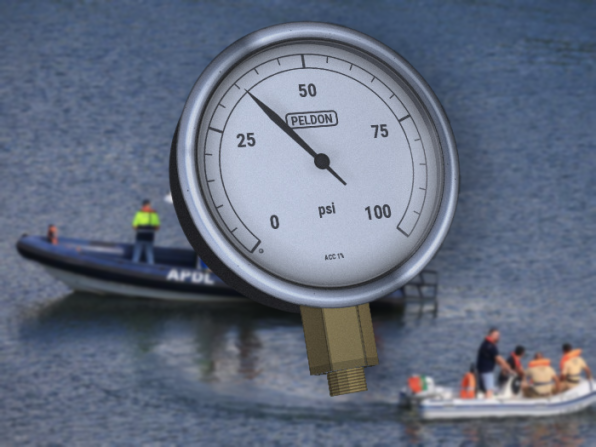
35 psi
